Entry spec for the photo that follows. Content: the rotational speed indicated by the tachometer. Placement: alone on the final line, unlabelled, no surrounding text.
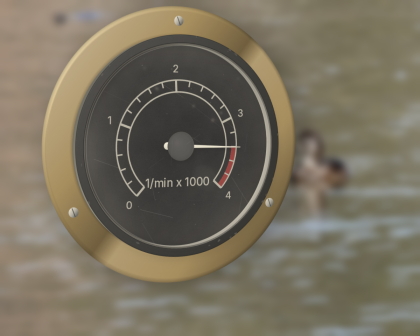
3400 rpm
